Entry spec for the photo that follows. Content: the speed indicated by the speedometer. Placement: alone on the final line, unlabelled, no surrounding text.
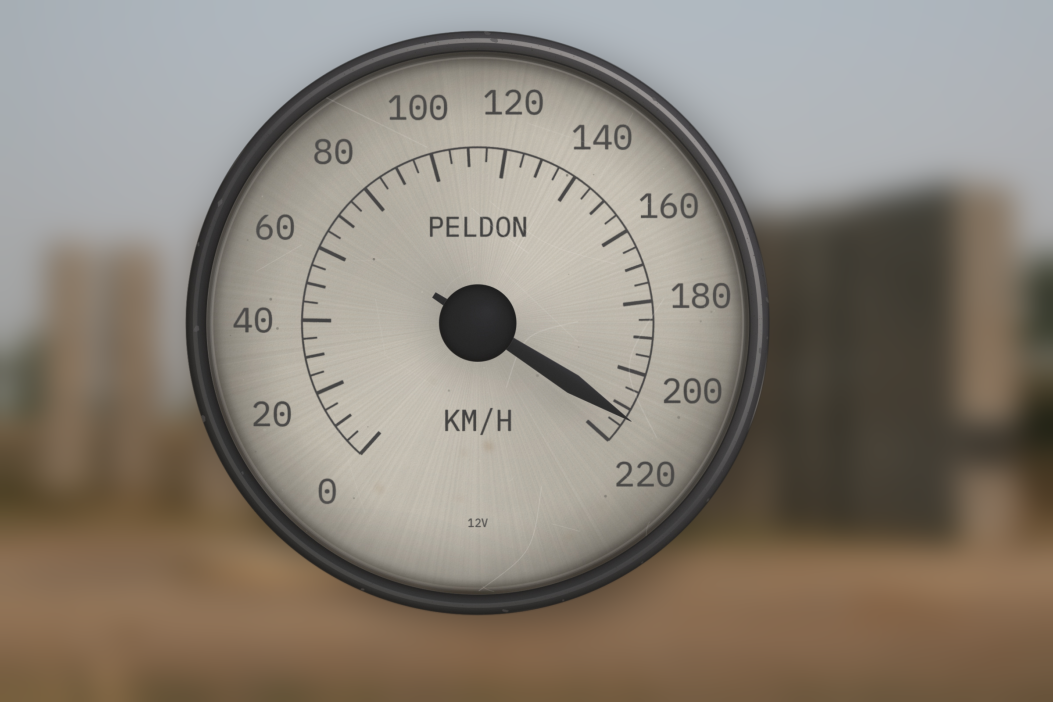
212.5 km/h
